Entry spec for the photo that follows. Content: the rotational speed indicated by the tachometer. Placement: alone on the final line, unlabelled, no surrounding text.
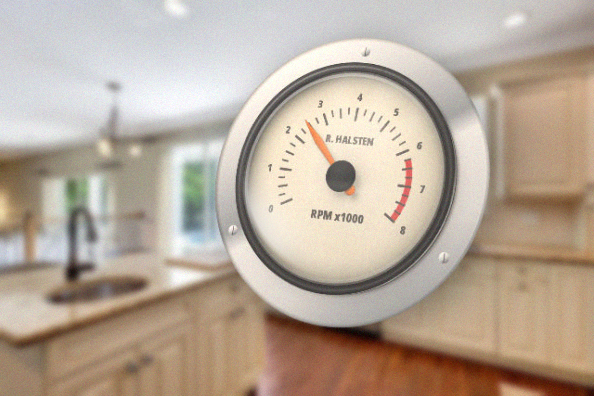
2500 rpm
